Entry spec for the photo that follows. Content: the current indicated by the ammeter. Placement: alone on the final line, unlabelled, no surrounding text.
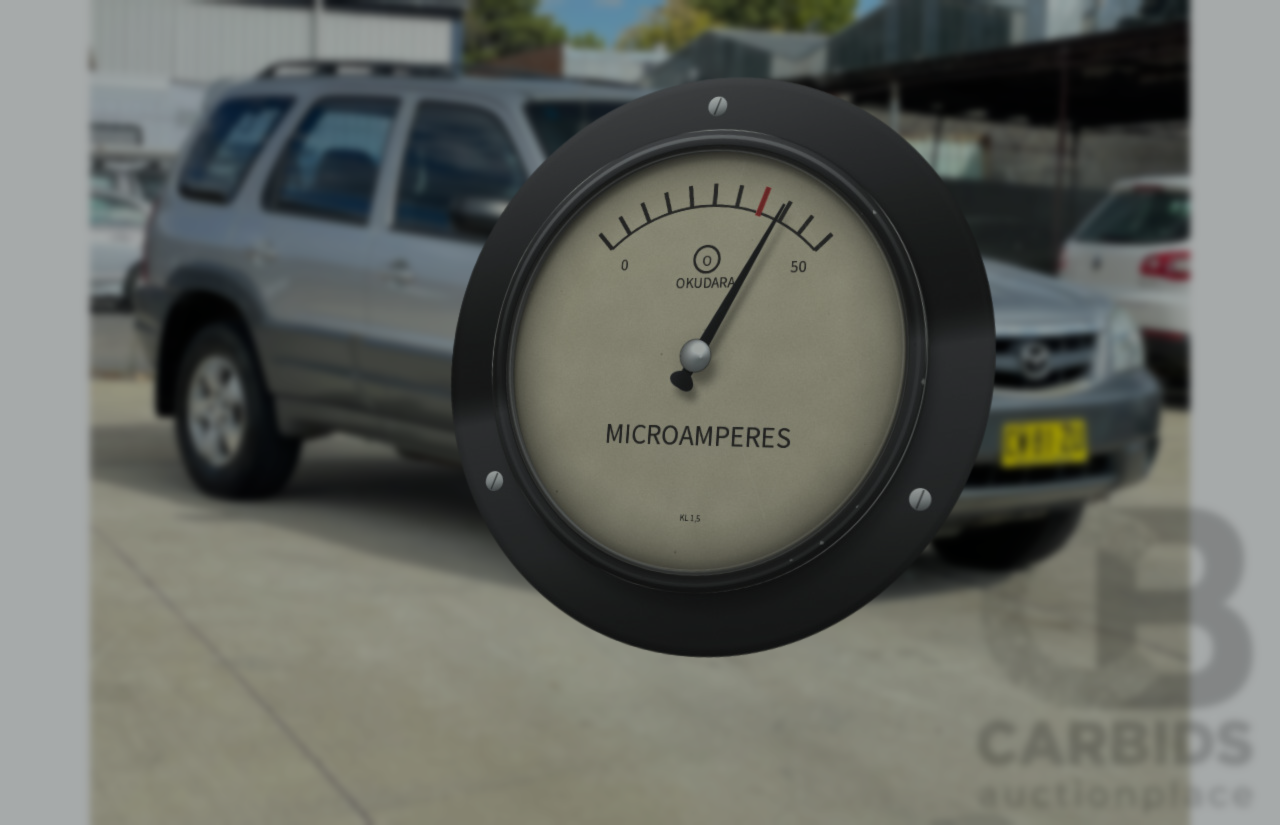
40 µA
